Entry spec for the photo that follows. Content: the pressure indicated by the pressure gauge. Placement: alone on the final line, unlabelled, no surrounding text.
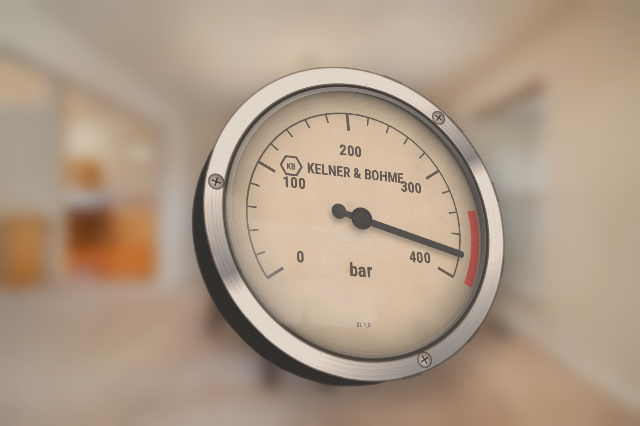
380 bar
